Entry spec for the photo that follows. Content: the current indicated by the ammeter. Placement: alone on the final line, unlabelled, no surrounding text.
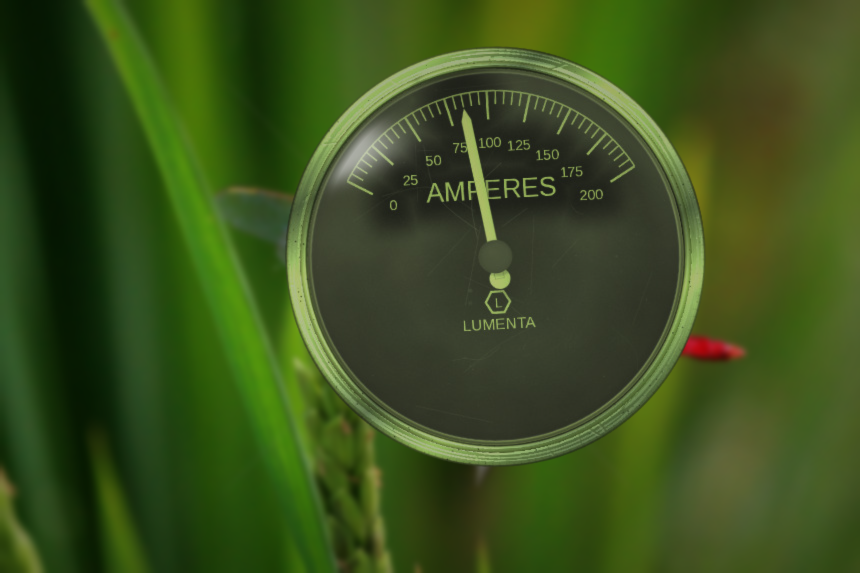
85 A
